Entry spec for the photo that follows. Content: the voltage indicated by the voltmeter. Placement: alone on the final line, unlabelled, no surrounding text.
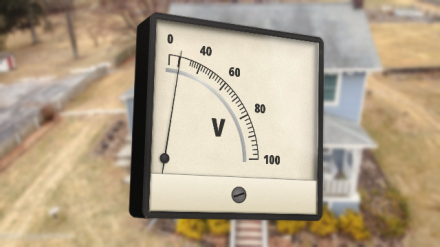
20 V
